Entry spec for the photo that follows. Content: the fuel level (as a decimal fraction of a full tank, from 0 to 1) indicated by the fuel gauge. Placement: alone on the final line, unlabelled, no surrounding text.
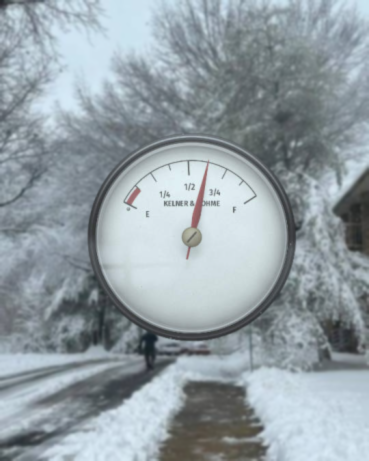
0.625
